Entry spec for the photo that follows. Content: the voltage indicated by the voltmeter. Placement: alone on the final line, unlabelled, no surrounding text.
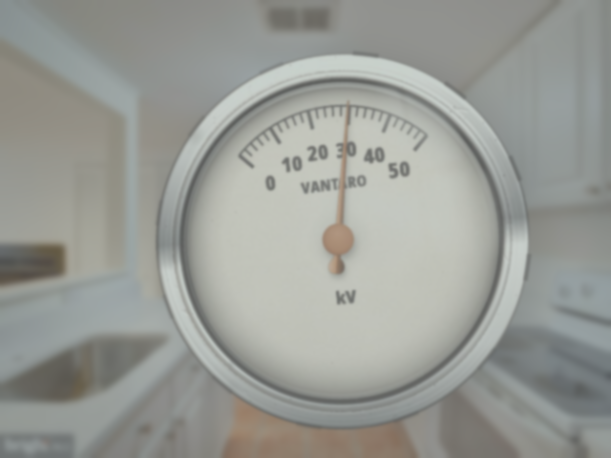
30 kV
